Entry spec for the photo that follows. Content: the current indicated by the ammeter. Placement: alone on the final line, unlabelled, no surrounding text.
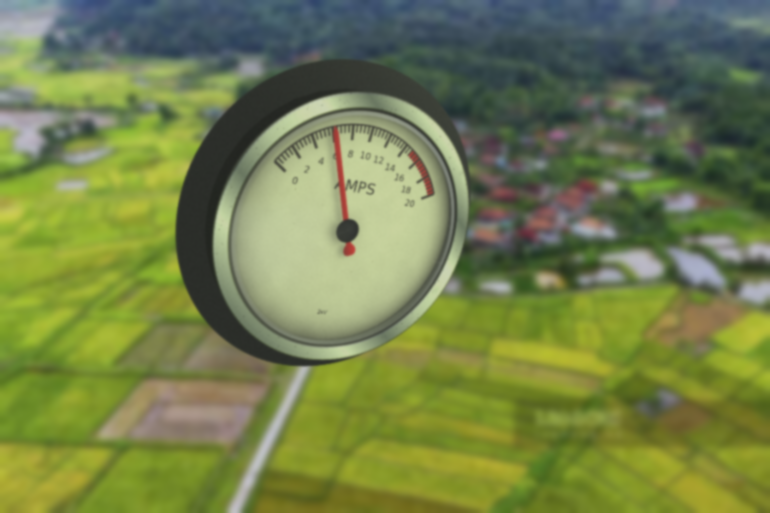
6 A
